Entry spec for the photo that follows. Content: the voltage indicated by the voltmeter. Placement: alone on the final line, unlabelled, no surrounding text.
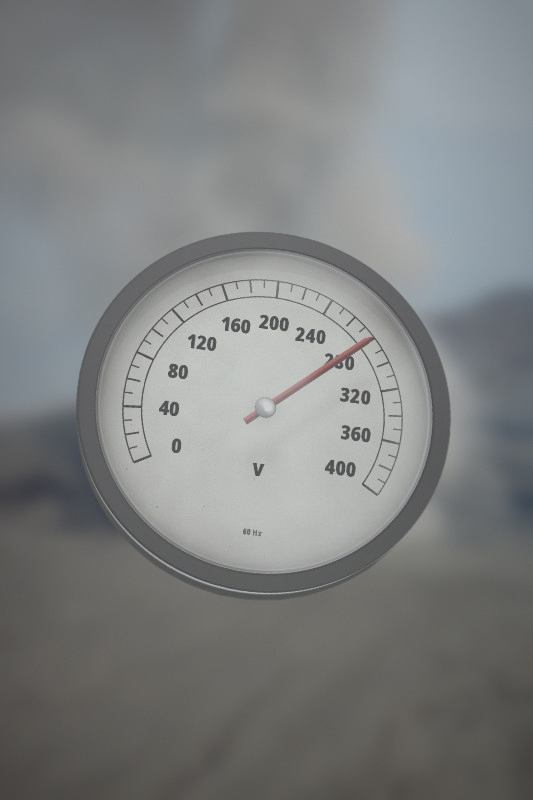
280 V
